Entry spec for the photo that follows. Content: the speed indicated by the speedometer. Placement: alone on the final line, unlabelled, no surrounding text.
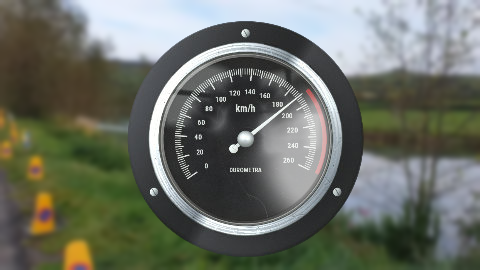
190 km/h
